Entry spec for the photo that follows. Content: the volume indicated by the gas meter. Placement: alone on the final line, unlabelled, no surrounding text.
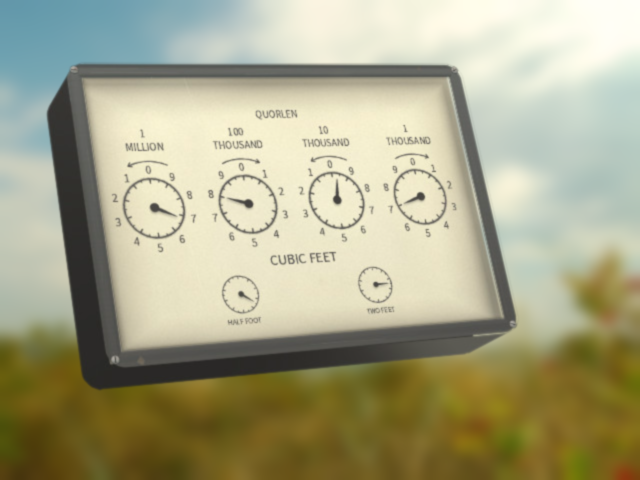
679700 ft³
